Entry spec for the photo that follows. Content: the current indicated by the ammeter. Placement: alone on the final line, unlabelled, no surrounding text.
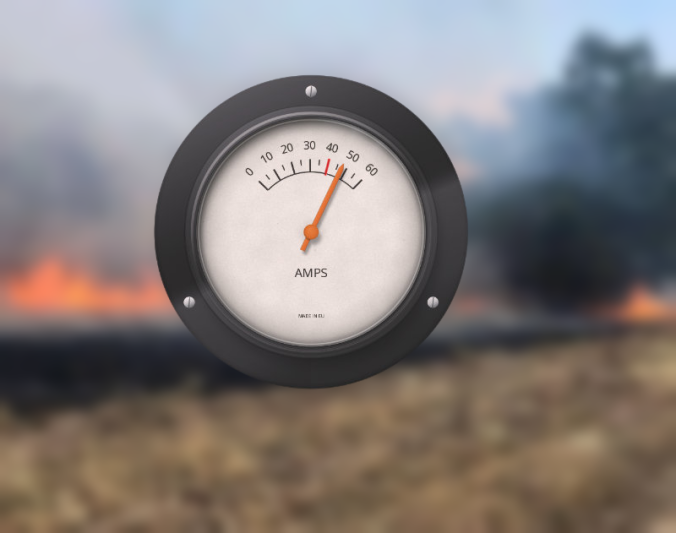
47.5 A
